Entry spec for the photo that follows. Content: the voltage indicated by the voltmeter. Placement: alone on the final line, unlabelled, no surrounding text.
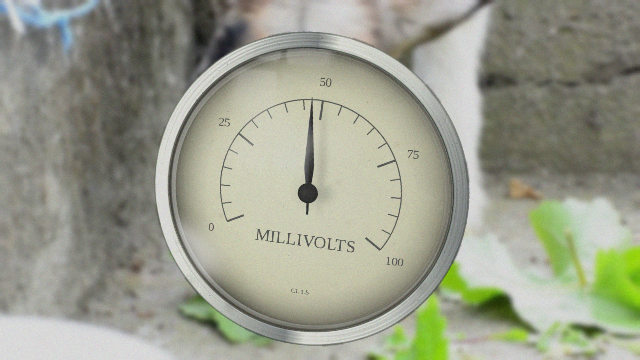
47.5 mV
